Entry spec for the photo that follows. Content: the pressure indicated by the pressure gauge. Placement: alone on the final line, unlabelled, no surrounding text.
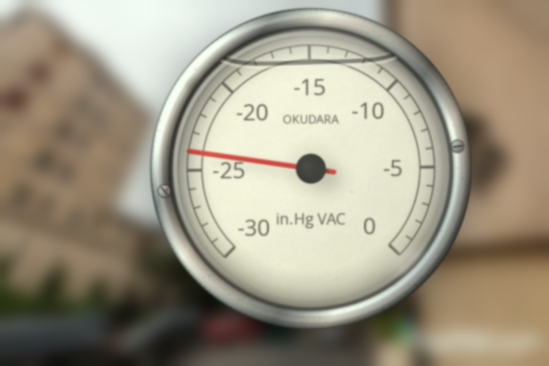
-24 inHg
